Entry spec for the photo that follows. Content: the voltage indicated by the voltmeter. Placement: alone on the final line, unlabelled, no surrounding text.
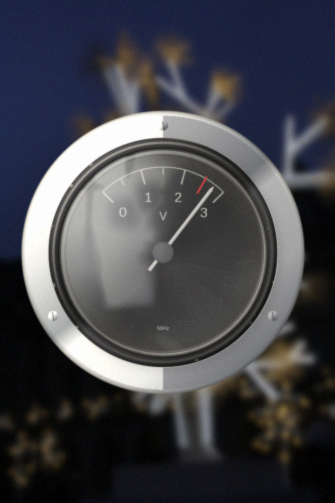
2.75 V
